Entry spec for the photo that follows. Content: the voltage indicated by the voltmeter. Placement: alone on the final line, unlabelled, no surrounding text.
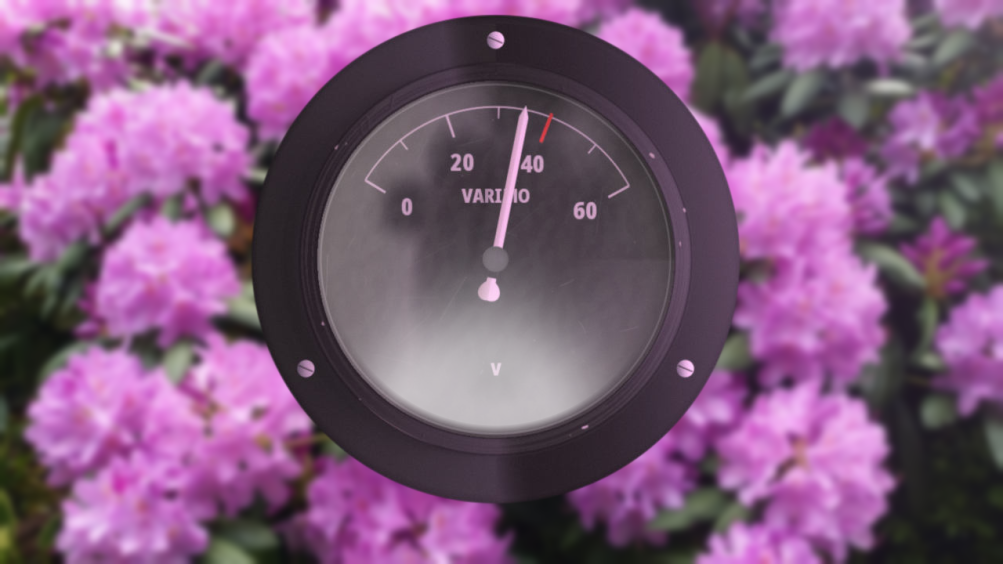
35 V
